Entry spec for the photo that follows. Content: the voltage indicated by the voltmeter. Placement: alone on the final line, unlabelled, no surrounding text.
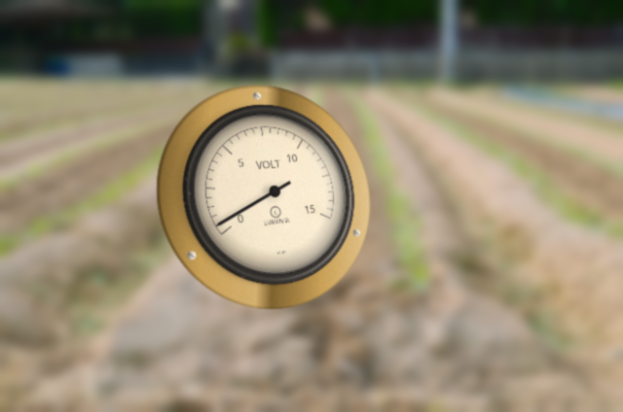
0.5 V
